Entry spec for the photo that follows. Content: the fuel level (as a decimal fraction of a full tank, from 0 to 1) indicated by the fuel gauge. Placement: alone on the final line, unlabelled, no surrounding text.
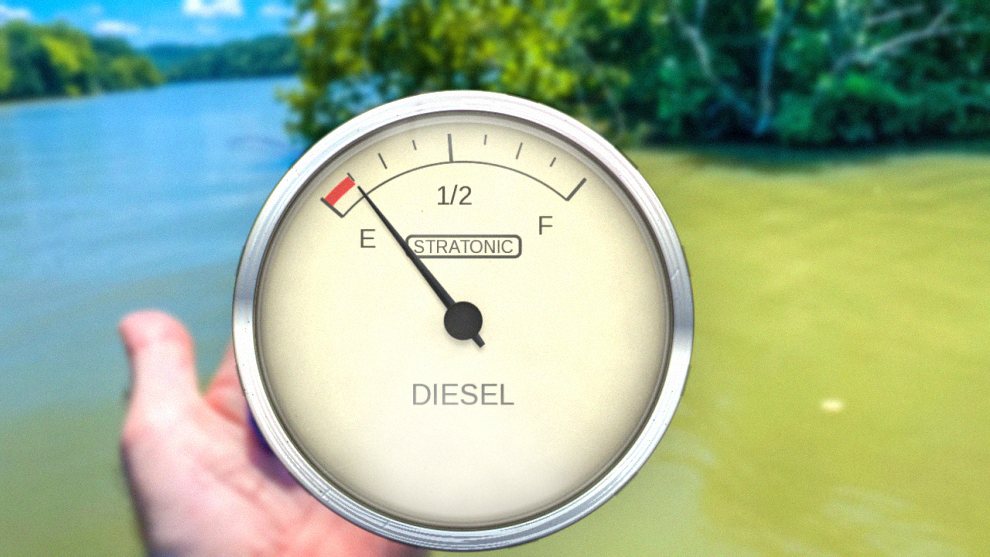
0.125
